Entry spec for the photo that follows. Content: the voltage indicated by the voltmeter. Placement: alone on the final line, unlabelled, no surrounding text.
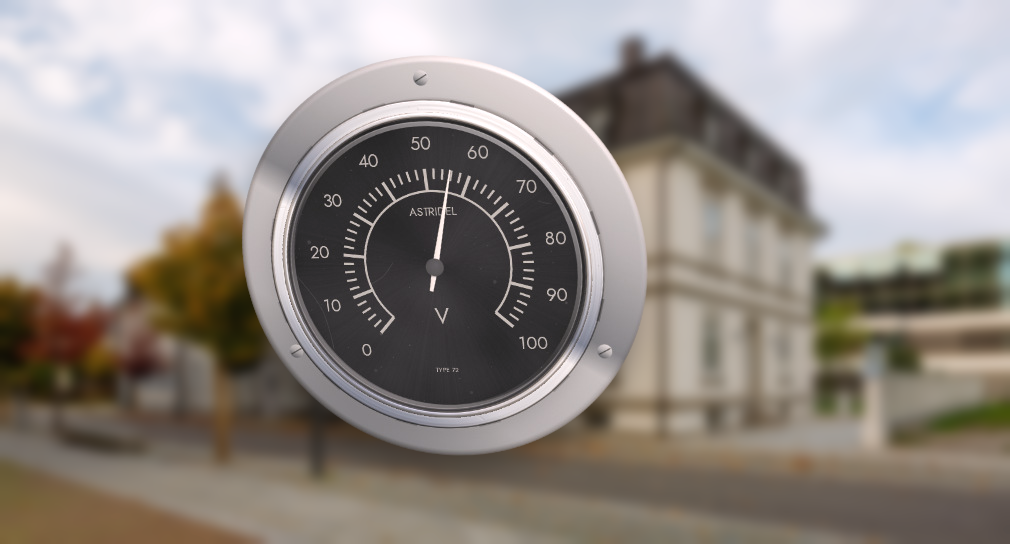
56 V
